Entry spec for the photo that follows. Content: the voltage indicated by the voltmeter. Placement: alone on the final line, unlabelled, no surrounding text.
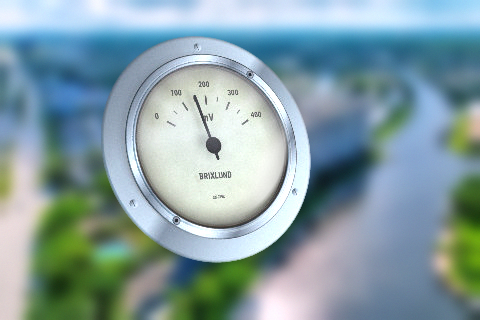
150 mV
